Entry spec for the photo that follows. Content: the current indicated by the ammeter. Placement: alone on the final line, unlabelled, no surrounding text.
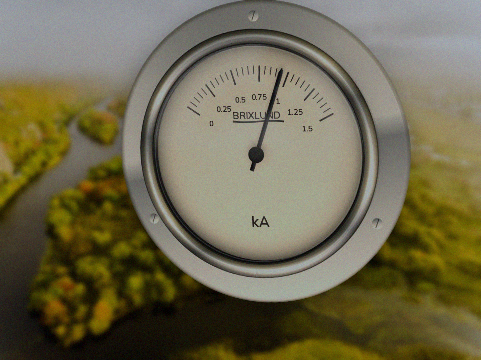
0.95 kA
